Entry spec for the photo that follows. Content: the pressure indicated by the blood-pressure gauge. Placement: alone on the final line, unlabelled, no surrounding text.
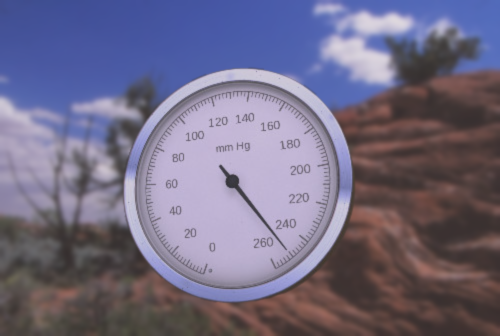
250 mmHg
